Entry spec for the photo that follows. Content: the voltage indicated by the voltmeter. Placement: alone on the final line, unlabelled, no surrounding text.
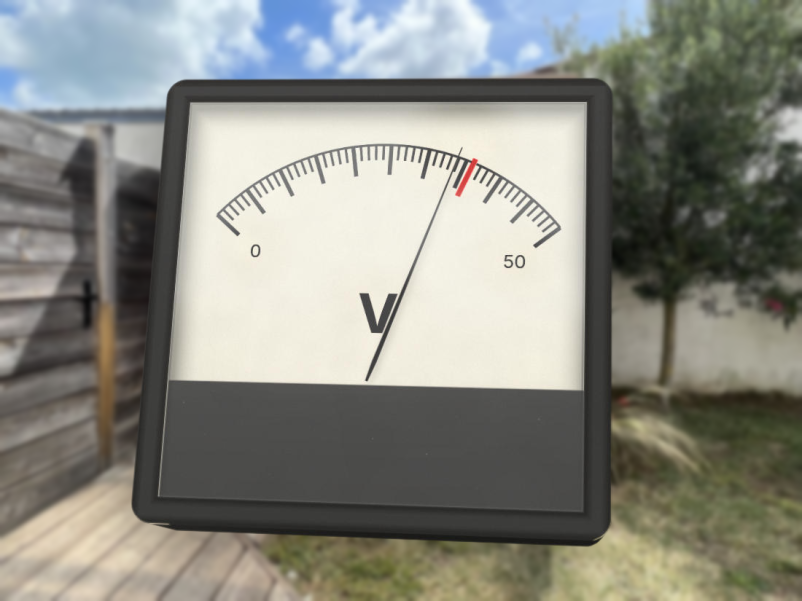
34 V
